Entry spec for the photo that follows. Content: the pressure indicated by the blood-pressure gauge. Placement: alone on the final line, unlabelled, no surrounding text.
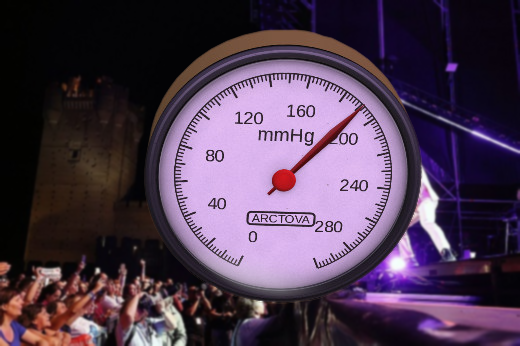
190 mmHg
